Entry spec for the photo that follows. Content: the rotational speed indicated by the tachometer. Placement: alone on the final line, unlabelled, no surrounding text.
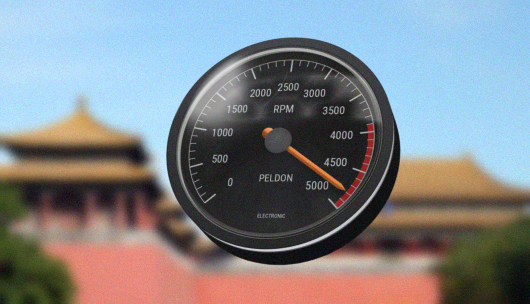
4800 rpm
